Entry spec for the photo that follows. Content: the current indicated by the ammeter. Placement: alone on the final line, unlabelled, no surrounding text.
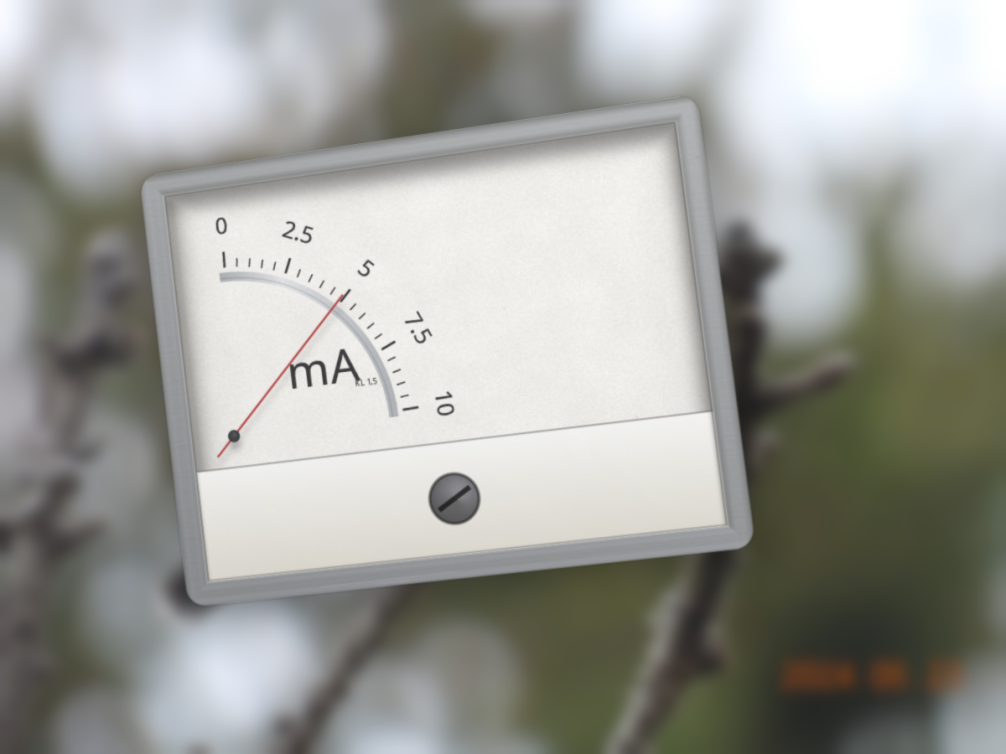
5 mA
